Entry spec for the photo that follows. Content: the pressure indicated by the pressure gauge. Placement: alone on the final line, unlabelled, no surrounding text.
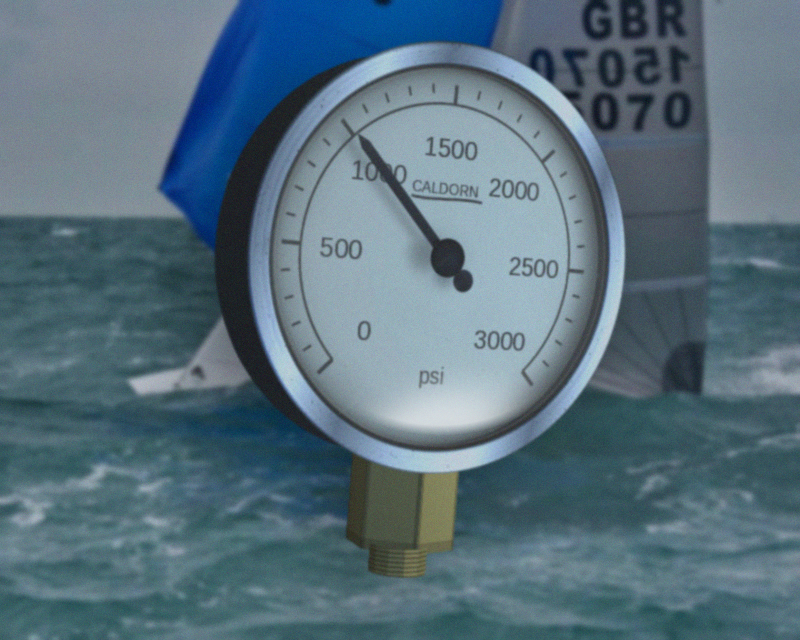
1000 psi
